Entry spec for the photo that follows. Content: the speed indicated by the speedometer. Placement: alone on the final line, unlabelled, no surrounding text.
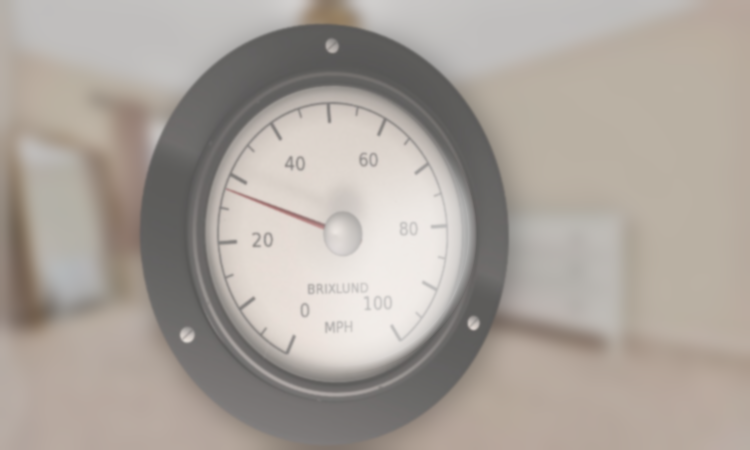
27.5 mph
